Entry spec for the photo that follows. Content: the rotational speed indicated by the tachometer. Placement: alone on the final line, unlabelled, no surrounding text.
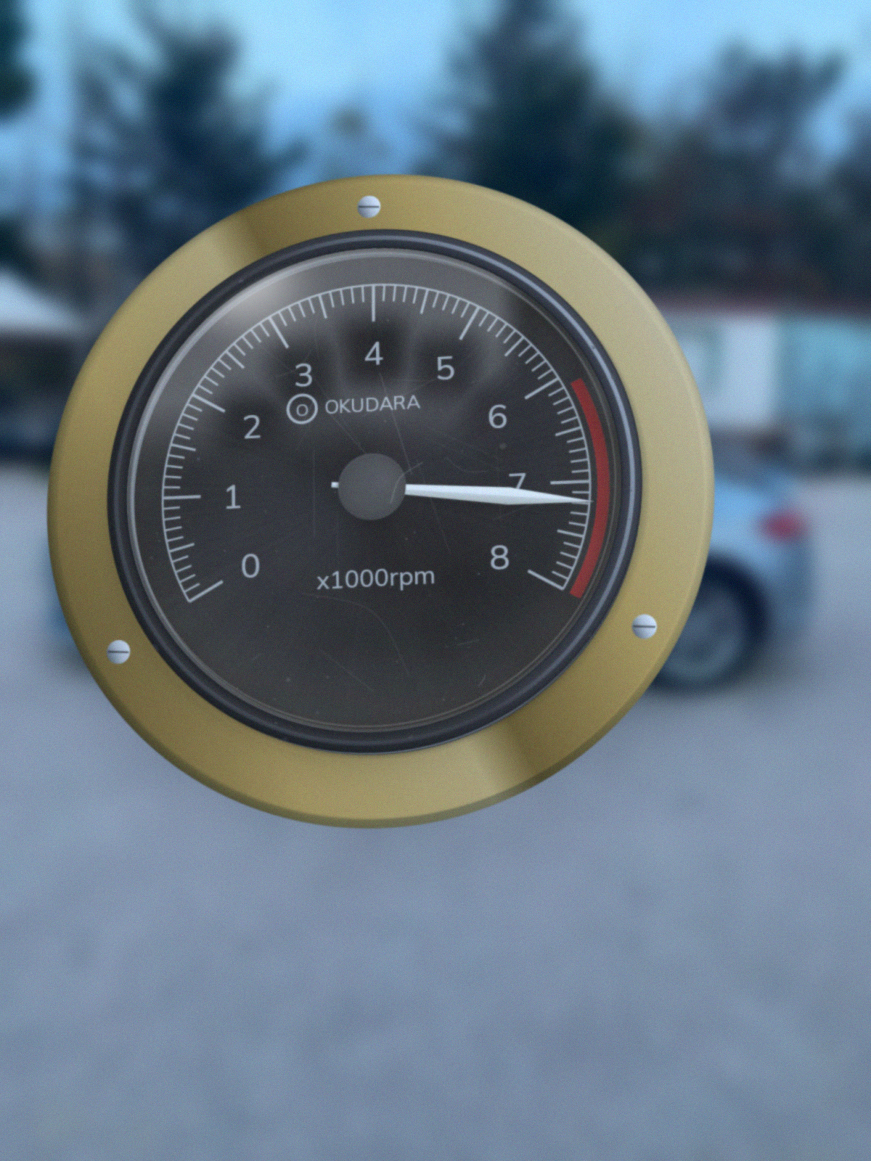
7200 rpm
